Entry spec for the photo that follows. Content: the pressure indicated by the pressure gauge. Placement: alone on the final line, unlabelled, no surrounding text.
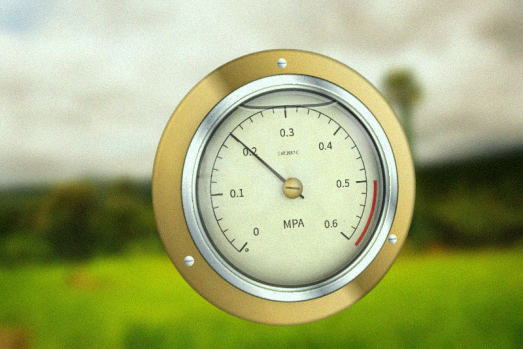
0.2 MPa
